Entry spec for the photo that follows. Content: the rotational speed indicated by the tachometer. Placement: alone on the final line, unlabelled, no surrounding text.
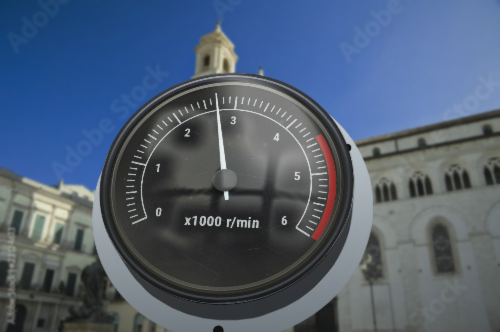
2700 rpm
